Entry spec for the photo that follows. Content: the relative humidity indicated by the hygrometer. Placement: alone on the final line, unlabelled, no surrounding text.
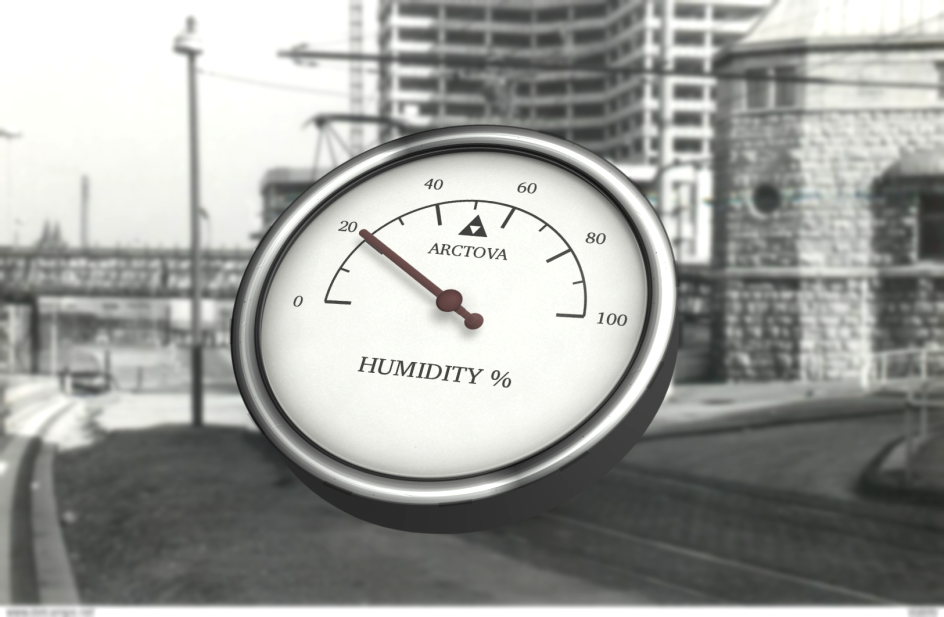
20 %
